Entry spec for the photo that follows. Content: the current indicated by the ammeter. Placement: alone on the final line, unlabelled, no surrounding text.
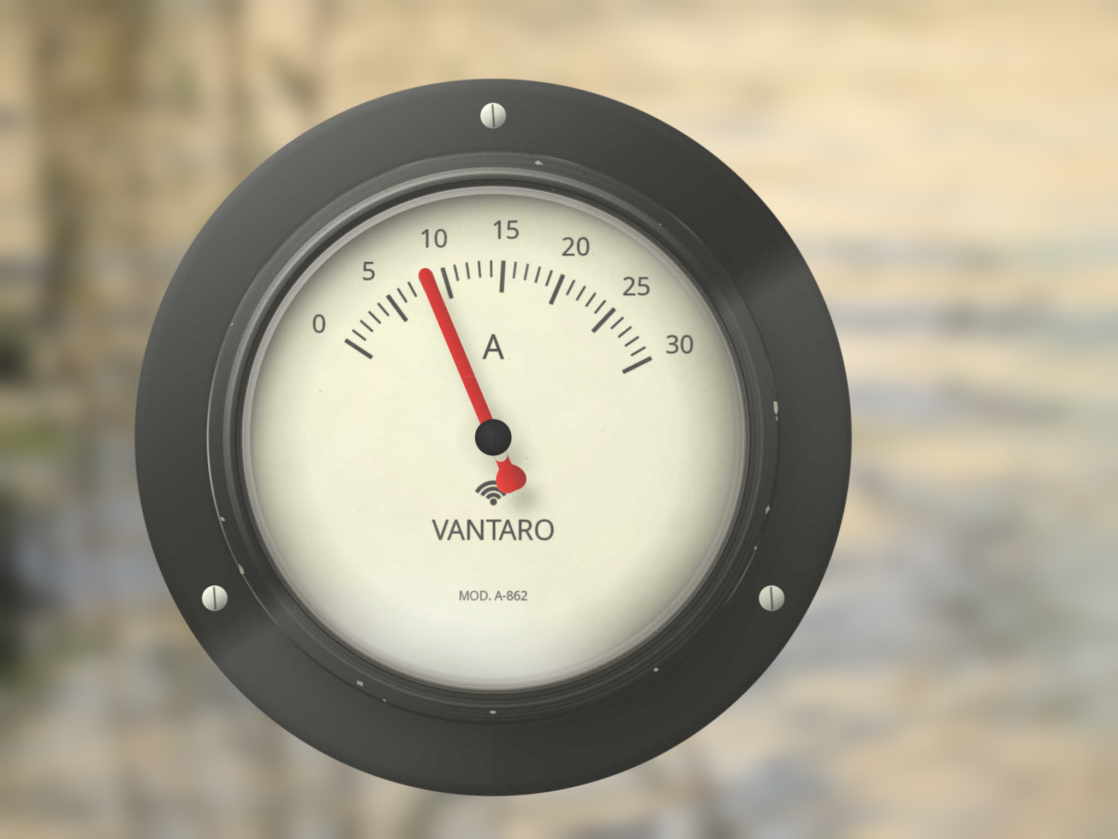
8.5 A
